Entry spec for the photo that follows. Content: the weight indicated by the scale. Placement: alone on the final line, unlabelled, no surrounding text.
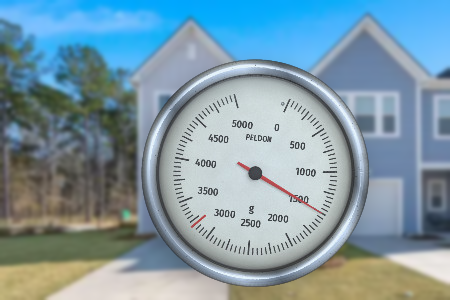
1500 g
